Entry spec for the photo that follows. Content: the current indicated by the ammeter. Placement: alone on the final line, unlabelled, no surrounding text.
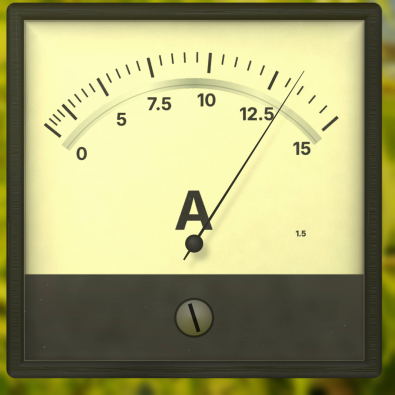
13.25 A
